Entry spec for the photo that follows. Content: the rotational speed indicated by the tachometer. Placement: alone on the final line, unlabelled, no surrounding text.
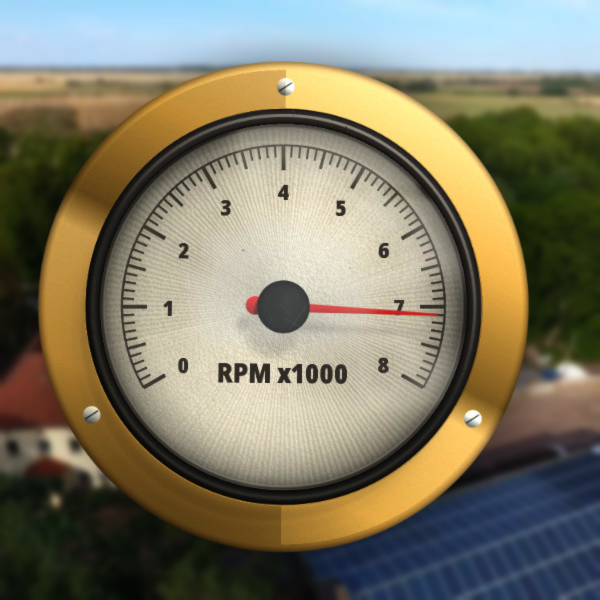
7100 rpm
